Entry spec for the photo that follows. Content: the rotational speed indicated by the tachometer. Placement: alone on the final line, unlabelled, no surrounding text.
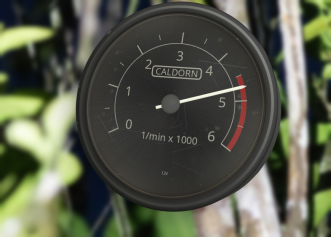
4750 rpm
